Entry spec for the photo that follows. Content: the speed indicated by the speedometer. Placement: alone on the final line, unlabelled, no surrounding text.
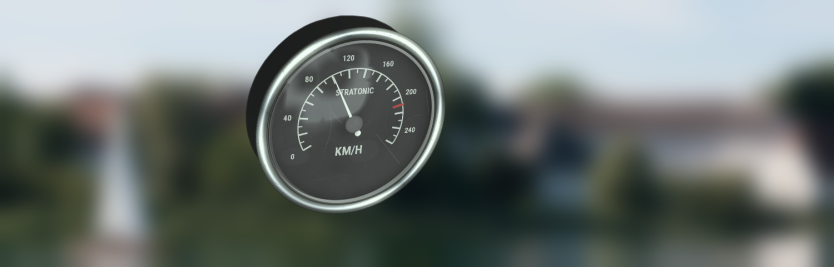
100 km/h
